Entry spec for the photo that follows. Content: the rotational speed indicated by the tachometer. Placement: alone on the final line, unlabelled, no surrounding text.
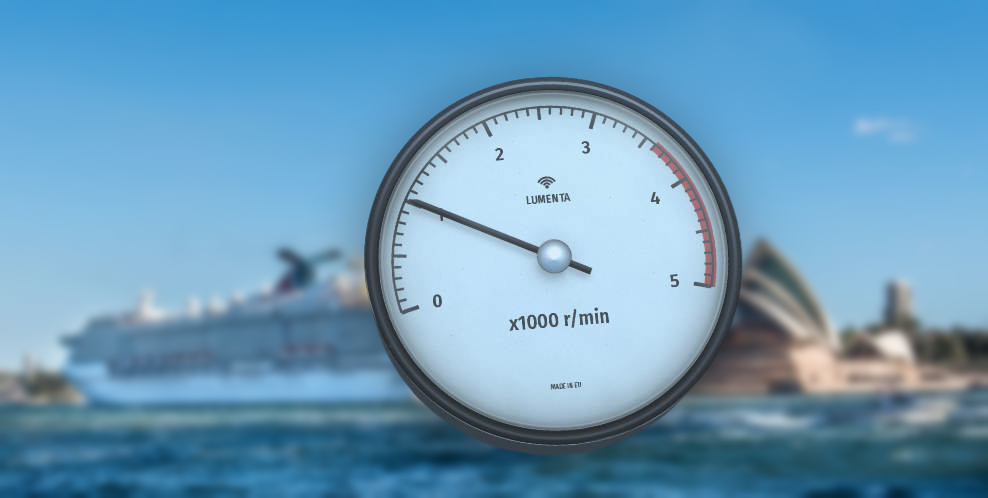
1000 rpm
